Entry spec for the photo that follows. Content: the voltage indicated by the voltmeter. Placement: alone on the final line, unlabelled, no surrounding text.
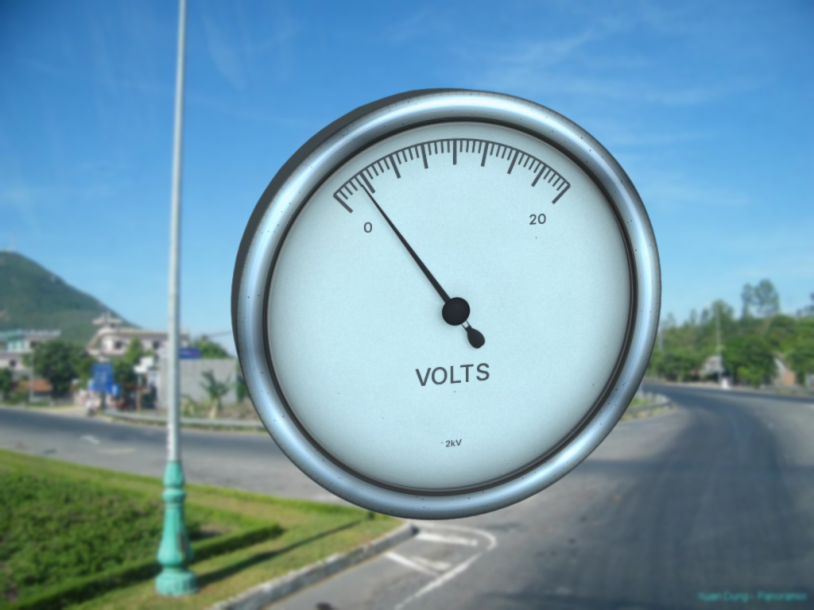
2 V
